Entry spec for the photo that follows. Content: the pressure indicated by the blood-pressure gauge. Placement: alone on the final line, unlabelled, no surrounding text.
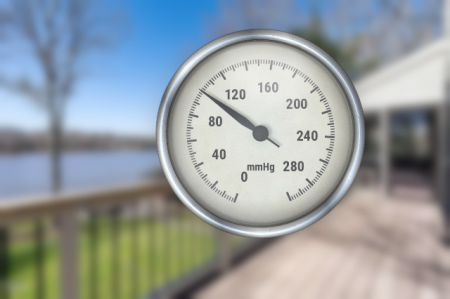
100 mmHg
